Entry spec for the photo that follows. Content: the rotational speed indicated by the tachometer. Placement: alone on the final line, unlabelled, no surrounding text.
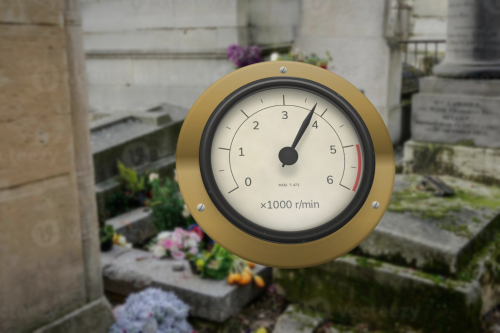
3750 rpm
